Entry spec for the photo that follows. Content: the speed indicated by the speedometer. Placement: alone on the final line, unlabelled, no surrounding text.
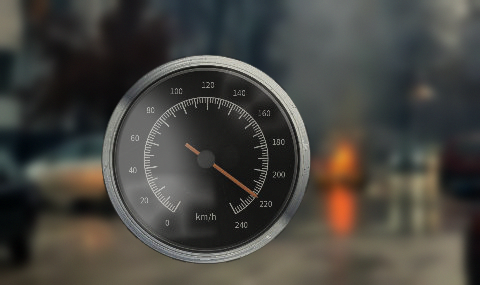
220 km/h
